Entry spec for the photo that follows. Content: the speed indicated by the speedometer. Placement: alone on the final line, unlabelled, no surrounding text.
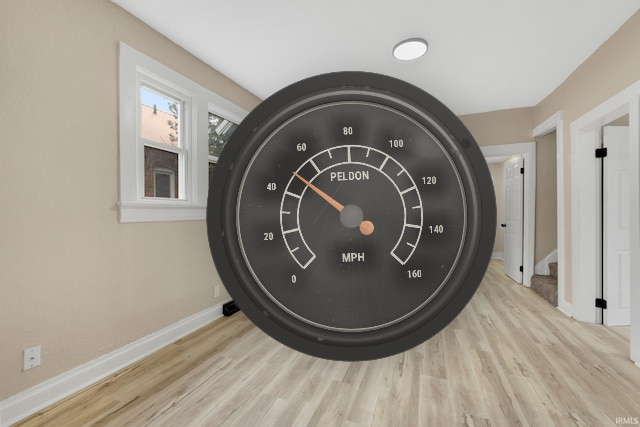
50 mph
